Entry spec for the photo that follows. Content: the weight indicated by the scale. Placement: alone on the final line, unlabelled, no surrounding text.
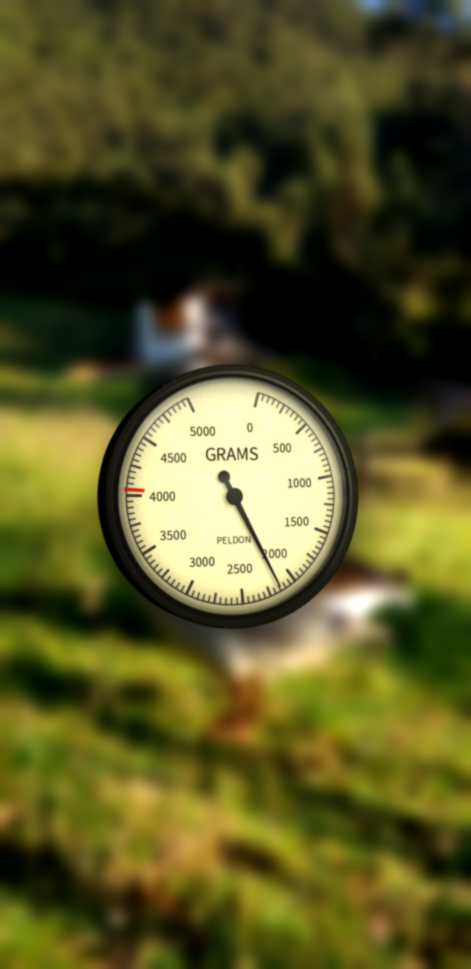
2150 g
